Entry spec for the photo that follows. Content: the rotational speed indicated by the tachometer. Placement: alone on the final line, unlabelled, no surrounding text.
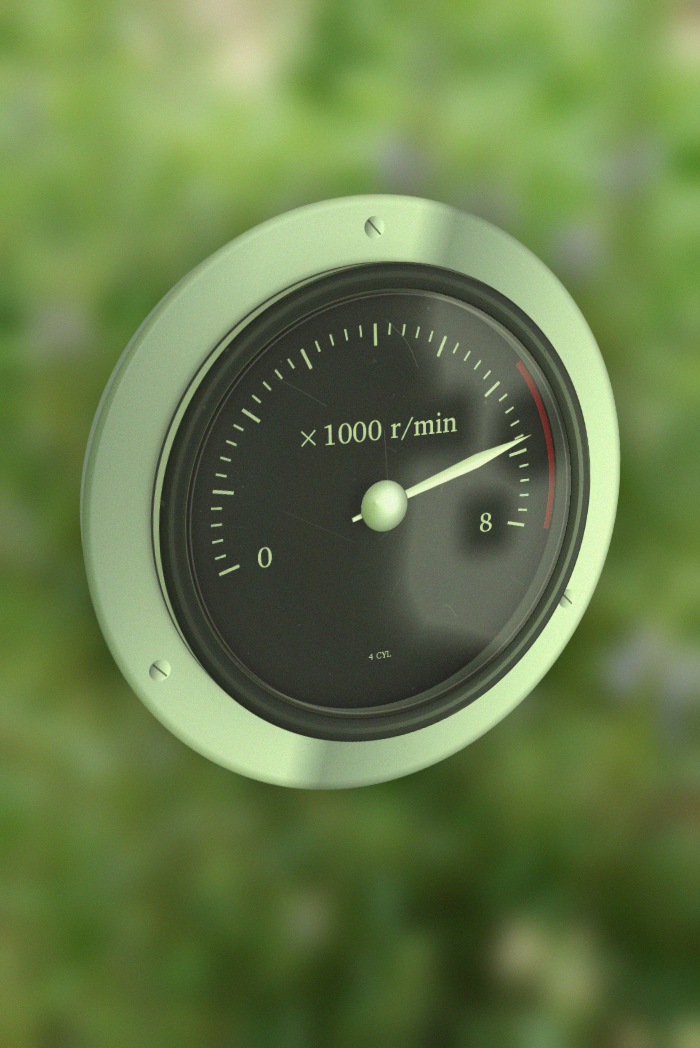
6800 rpm
